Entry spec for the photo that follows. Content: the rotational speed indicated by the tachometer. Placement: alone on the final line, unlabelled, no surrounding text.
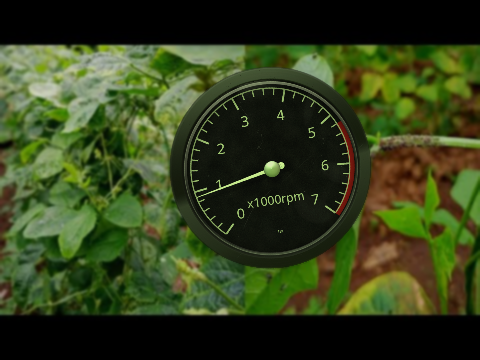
900 rpm
